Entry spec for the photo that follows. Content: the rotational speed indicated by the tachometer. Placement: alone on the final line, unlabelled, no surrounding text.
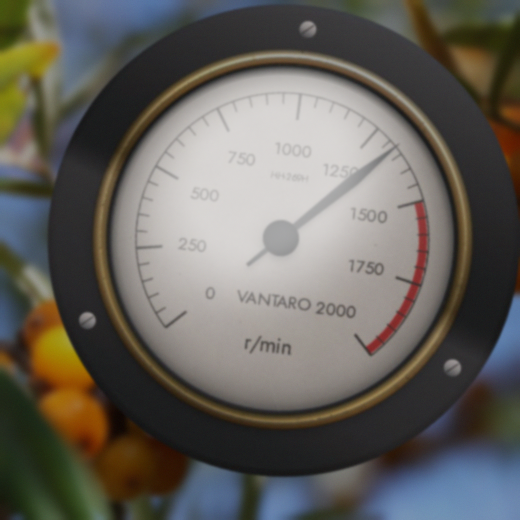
1325 rpm
